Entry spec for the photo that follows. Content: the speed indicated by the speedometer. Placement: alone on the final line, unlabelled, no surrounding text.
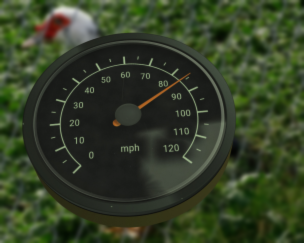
85 mph
